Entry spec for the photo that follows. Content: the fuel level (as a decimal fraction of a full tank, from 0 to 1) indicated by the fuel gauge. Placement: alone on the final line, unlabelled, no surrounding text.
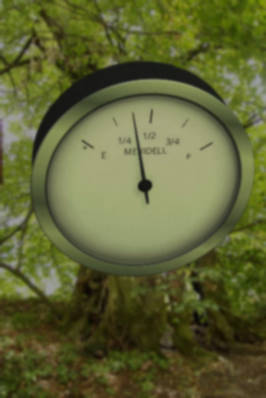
0.375
